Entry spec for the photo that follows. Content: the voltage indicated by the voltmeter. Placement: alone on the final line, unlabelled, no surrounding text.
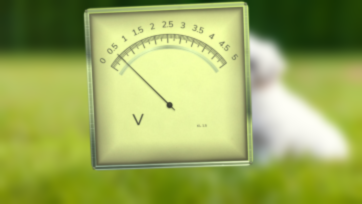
0.5 V
